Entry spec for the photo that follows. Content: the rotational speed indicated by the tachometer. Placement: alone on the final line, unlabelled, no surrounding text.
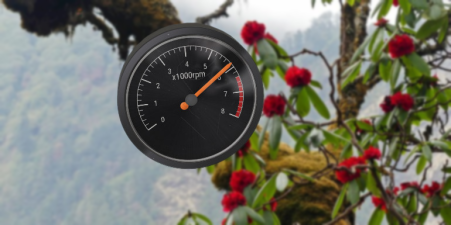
5800 rpm
